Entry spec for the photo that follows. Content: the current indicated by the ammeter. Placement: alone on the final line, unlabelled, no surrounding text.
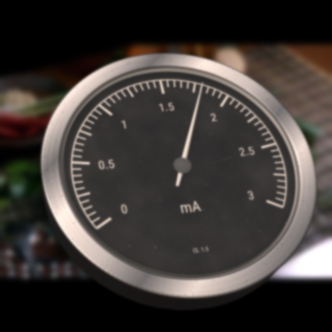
1.8 mA
